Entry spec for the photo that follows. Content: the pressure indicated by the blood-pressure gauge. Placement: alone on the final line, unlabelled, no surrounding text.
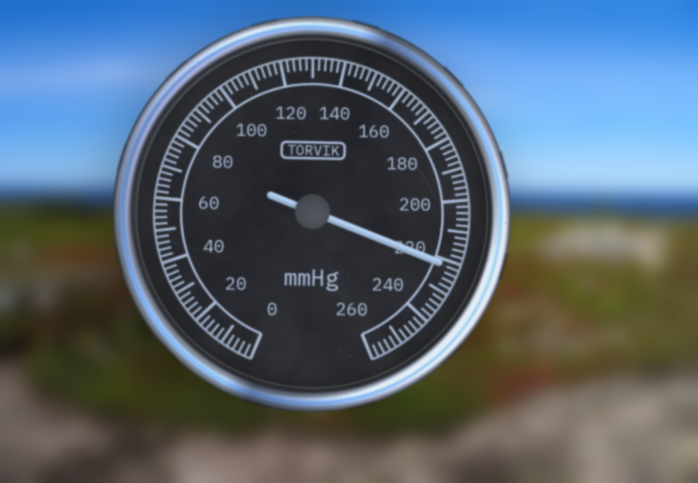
222 mmHg
